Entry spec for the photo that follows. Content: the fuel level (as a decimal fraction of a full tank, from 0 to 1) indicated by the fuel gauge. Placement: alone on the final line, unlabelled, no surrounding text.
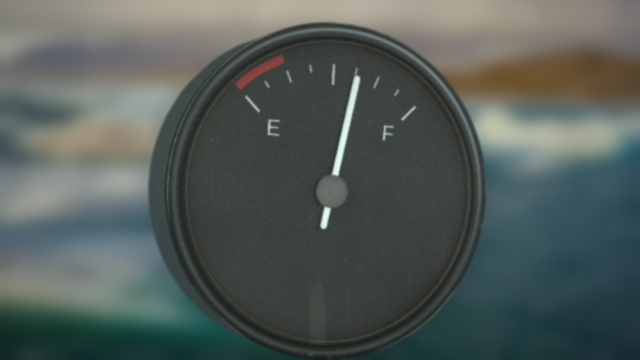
0.625
